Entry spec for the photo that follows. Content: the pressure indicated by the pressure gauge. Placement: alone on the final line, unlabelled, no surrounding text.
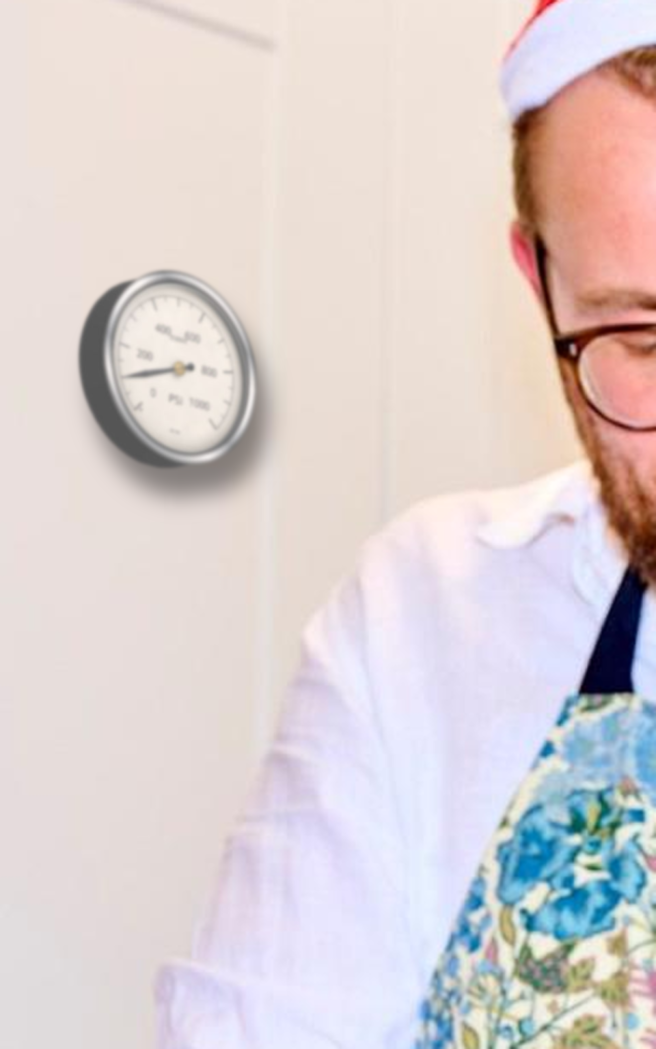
100 psi
